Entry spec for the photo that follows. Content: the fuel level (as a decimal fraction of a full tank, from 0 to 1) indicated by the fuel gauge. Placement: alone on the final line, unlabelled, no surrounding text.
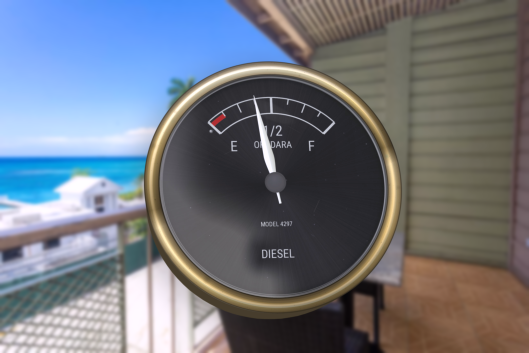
0.375
